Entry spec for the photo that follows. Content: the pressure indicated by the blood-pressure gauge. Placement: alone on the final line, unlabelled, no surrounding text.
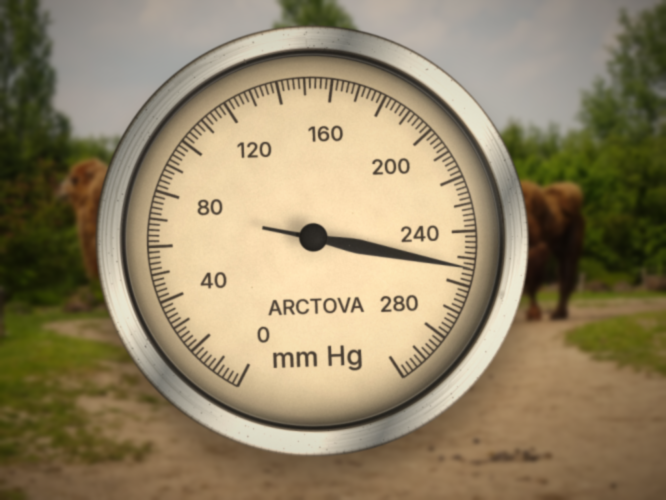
254 mmHg
